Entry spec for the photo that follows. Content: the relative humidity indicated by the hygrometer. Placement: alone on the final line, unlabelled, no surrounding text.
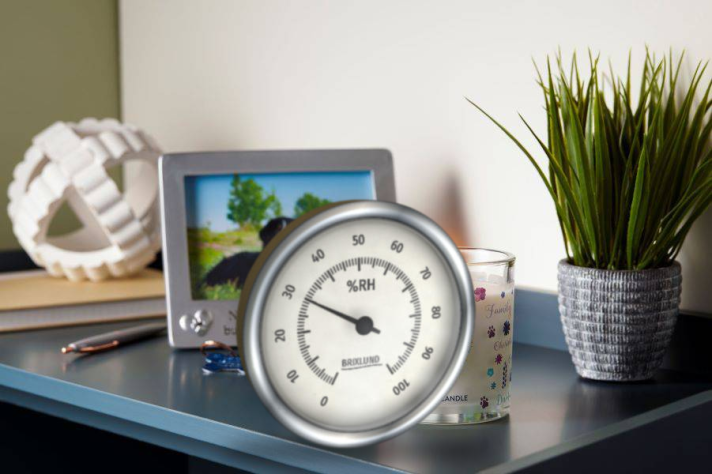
30 %
